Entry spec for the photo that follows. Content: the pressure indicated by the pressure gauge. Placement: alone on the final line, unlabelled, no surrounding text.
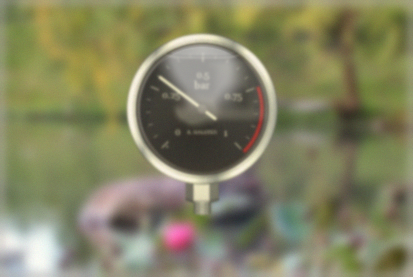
0.3 bar
